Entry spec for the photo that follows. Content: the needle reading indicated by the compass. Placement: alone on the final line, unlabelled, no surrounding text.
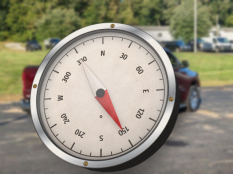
150 °
